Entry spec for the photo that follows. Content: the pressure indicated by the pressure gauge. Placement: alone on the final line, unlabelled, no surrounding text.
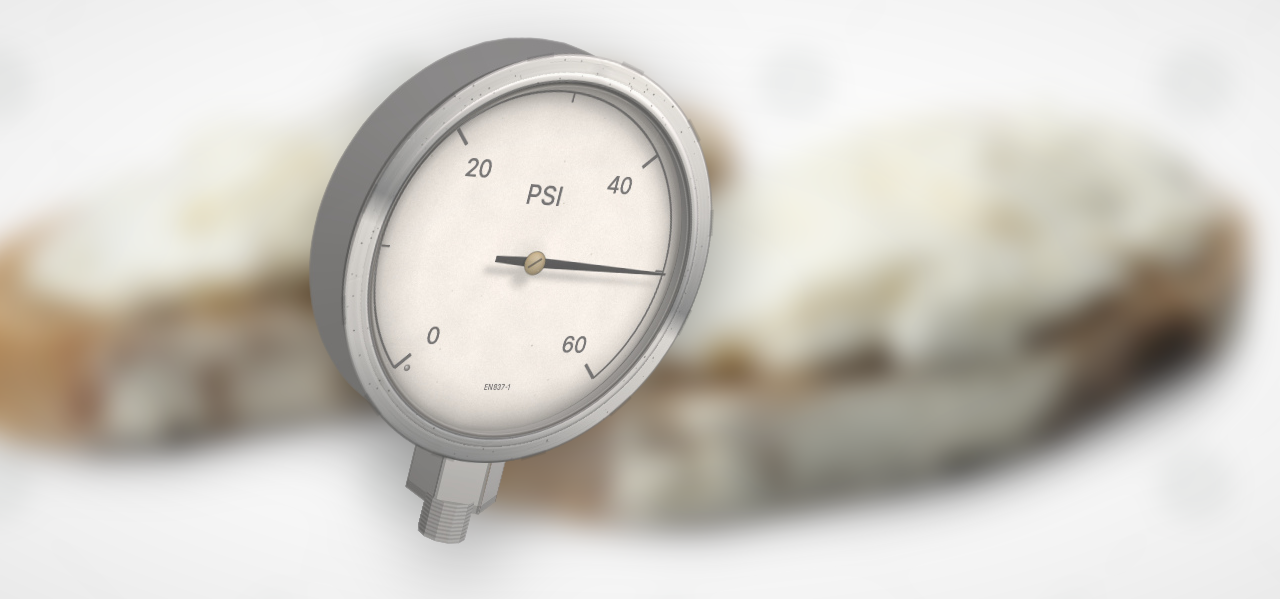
50 psi
